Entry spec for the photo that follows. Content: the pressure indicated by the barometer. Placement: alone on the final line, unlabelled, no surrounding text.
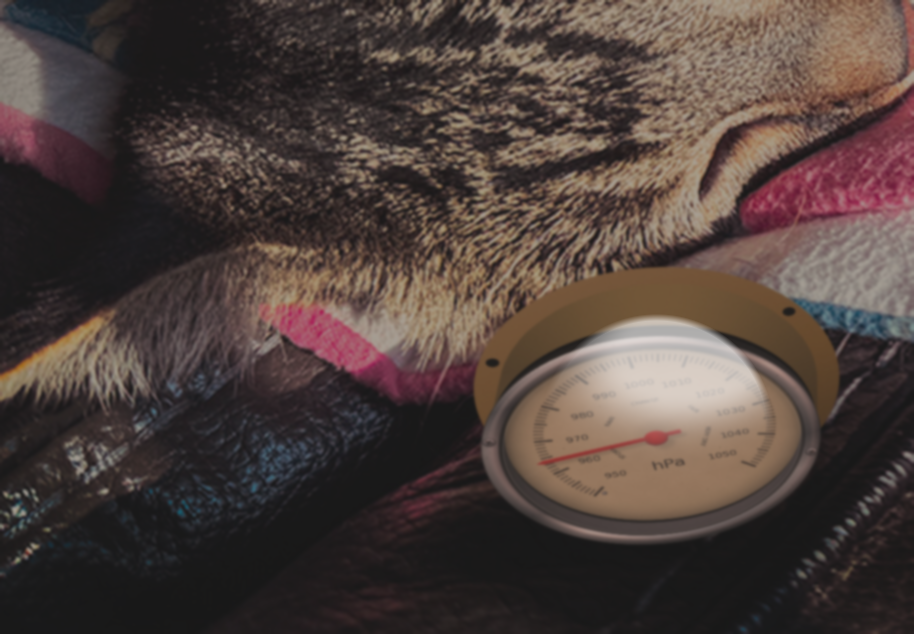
965 hPa
